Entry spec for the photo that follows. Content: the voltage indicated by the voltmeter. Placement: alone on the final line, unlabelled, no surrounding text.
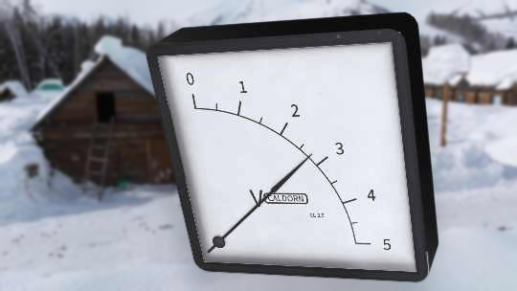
2.75 V
